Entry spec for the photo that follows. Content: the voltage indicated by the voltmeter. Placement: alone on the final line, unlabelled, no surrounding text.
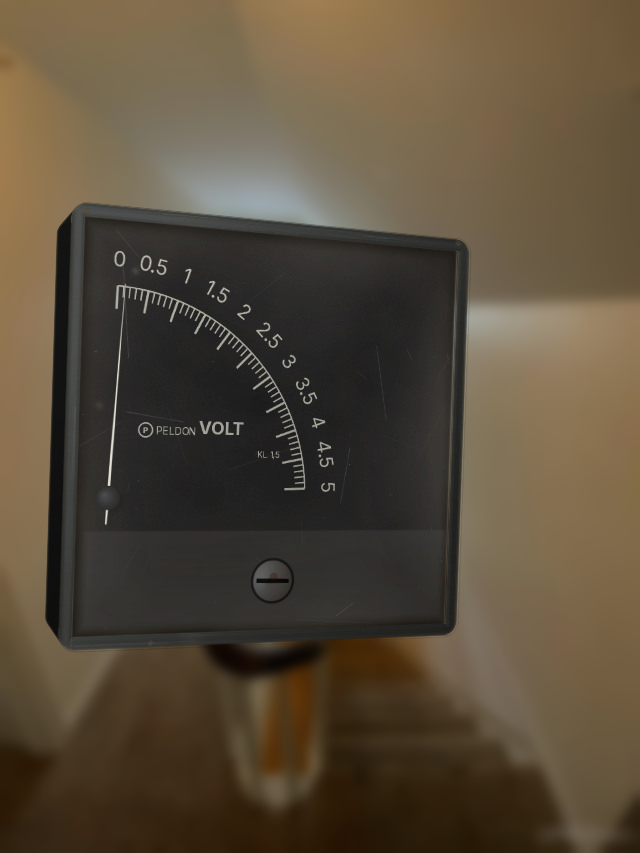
0.1 V
